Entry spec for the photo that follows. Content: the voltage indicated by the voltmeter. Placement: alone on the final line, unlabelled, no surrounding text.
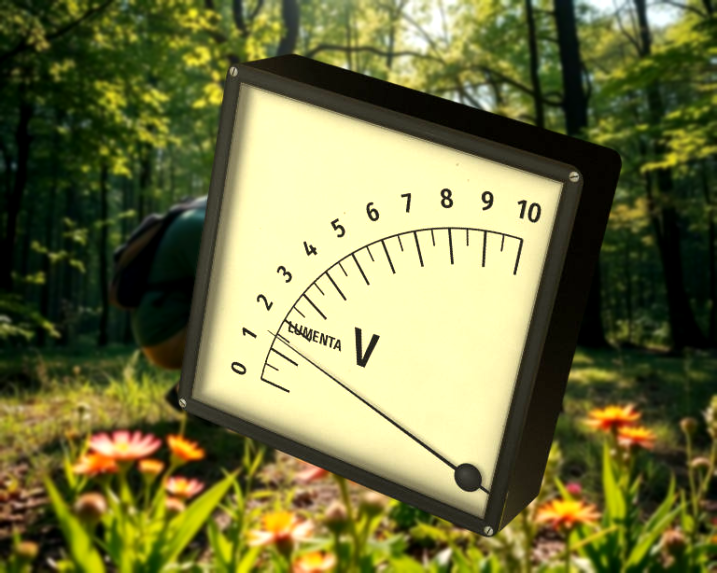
1.5 V
